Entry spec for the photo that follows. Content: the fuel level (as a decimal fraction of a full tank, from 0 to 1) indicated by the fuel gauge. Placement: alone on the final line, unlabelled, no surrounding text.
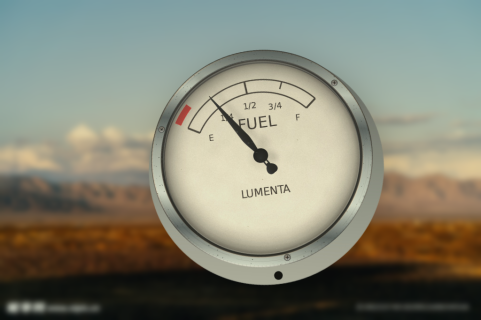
0.25
